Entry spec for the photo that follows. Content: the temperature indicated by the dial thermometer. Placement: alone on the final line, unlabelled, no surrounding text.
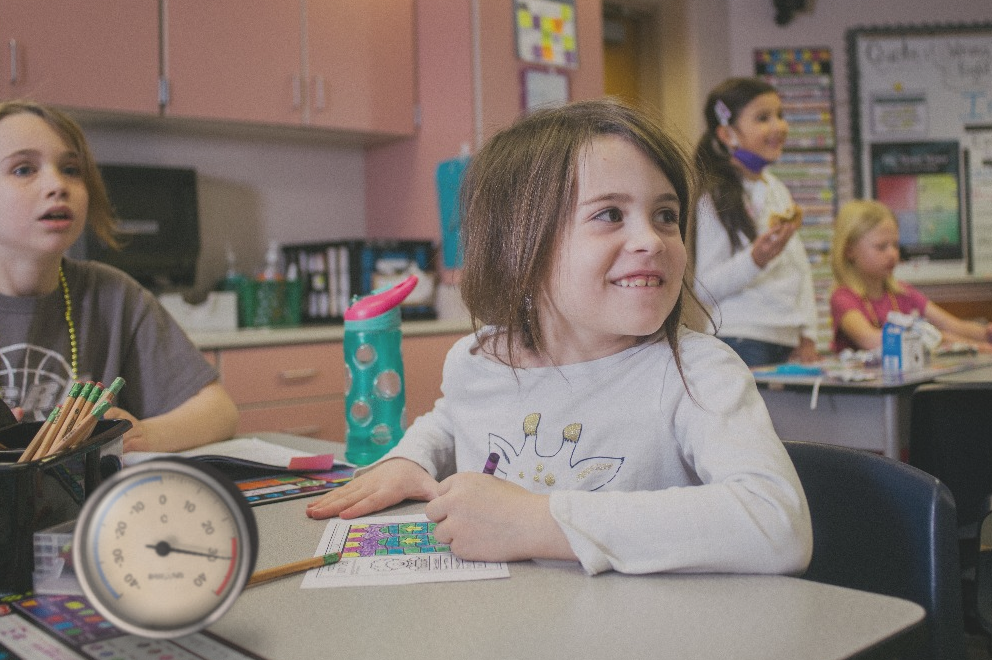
30 °C
